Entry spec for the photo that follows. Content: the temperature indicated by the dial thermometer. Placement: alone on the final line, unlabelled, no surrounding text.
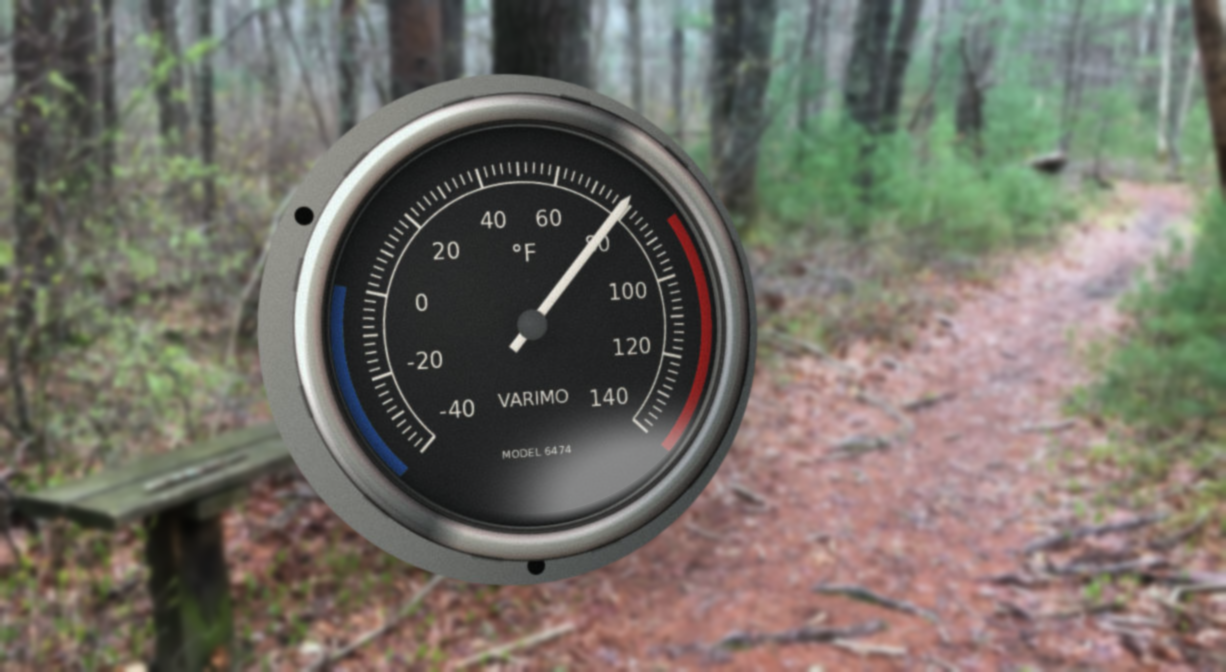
78 °F
